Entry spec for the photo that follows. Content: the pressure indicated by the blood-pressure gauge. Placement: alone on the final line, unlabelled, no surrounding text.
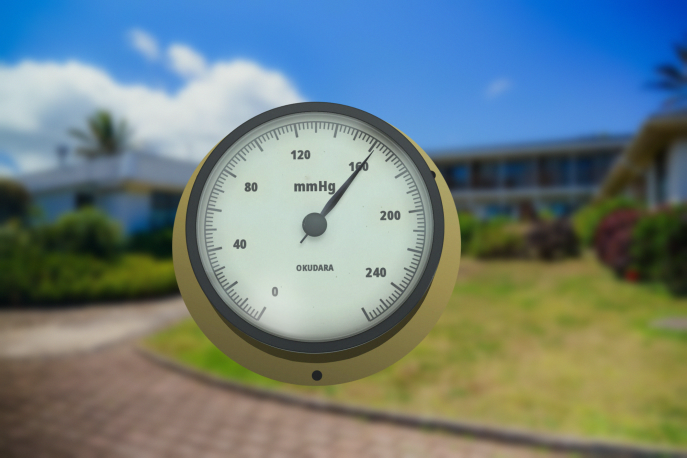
162 mmHg
